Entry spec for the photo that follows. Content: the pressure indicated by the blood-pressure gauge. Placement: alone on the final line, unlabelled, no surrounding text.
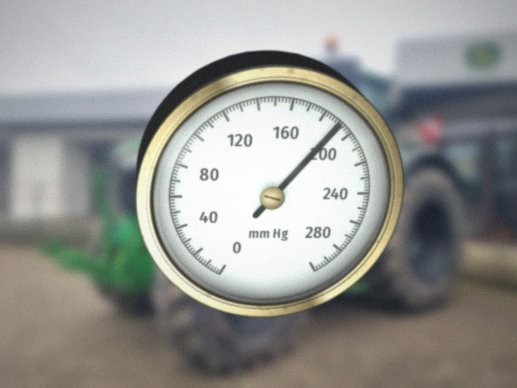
190 mmHg
